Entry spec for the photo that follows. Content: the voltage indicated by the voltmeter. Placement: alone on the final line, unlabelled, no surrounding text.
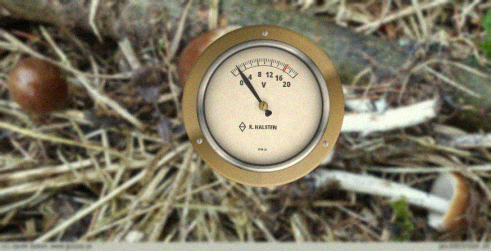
2 V
